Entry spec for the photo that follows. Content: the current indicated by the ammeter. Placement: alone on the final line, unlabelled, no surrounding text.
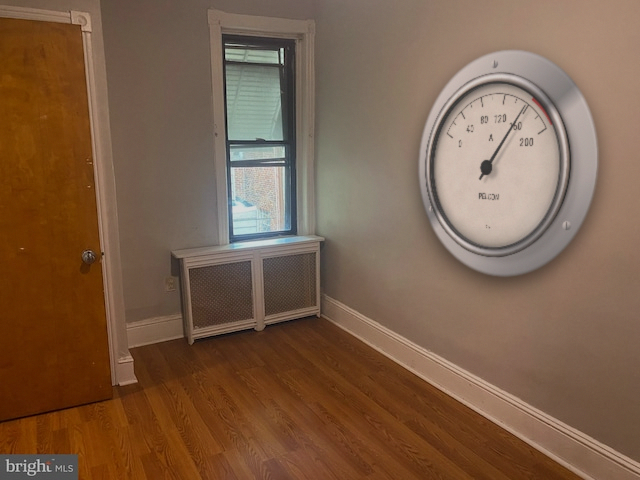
160 A
